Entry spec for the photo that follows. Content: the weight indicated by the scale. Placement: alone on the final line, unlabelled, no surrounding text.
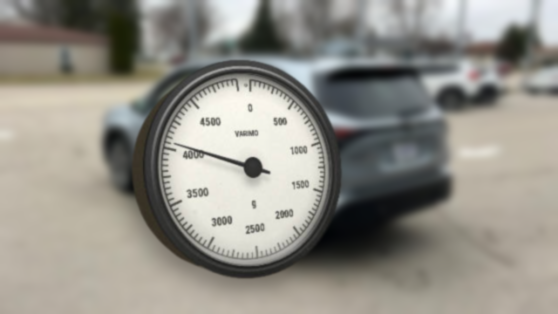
4050 g
